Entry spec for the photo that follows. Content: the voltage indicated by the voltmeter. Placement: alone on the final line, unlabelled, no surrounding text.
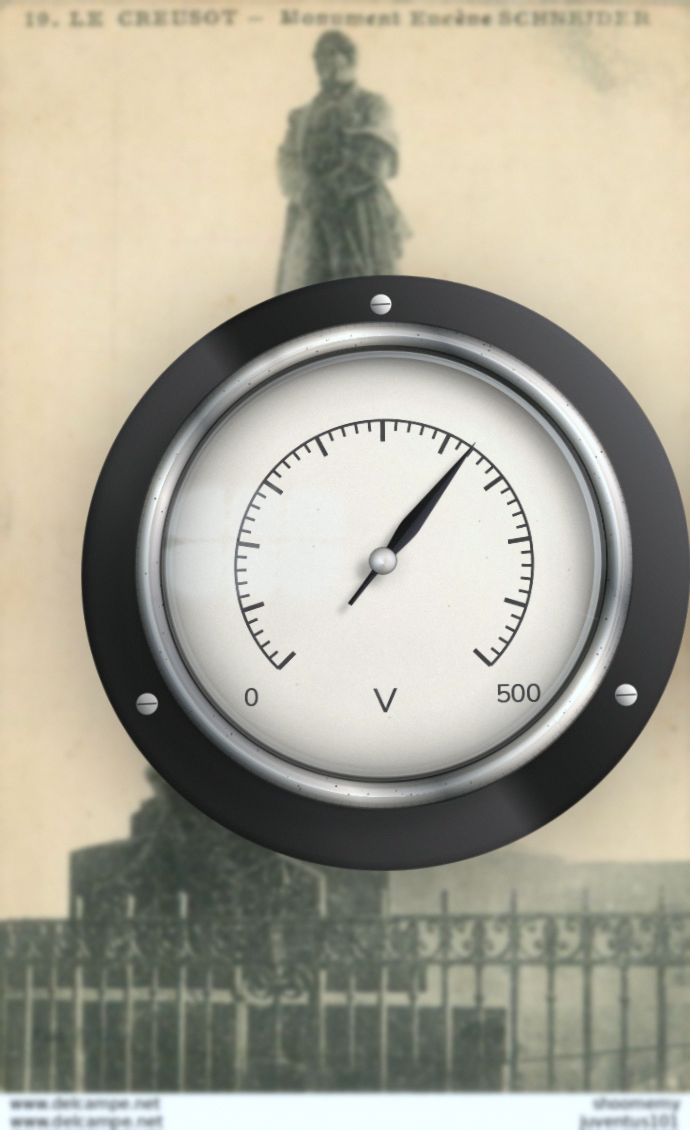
320 V
